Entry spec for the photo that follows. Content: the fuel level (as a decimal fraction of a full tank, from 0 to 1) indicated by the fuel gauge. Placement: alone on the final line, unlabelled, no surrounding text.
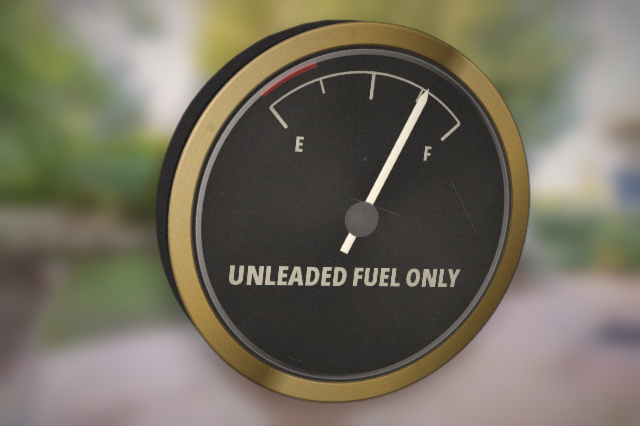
0.75
